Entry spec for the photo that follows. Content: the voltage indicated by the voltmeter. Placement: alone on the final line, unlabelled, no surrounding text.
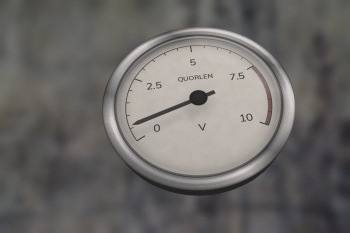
0.5 V
